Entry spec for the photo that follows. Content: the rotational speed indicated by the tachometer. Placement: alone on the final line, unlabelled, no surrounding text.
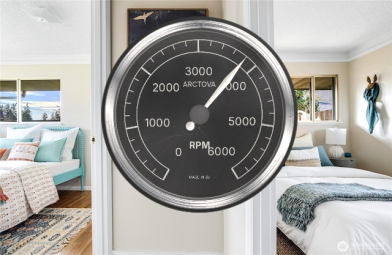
3800 rpm
